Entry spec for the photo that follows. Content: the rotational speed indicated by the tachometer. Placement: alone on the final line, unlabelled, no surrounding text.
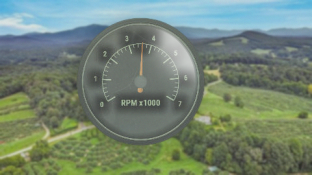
3600 rpm
